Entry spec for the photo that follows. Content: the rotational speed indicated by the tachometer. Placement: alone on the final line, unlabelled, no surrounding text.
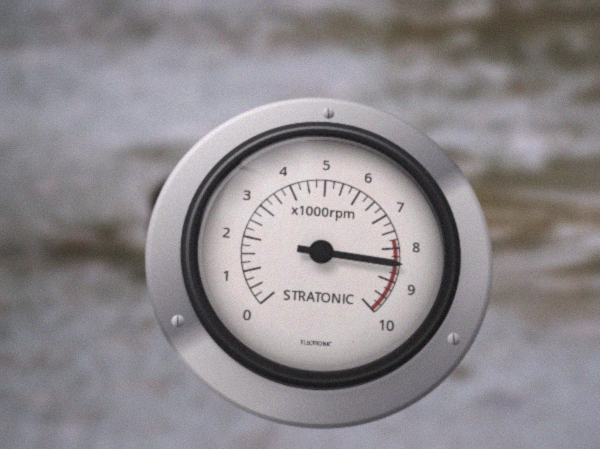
8500 rpm
